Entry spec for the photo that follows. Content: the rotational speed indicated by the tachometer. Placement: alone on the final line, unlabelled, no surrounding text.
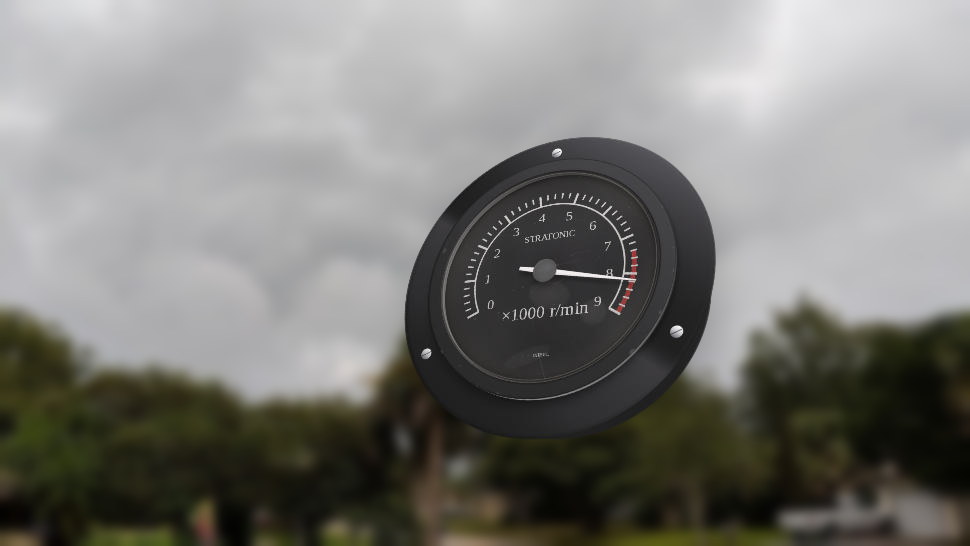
8200 rpm
